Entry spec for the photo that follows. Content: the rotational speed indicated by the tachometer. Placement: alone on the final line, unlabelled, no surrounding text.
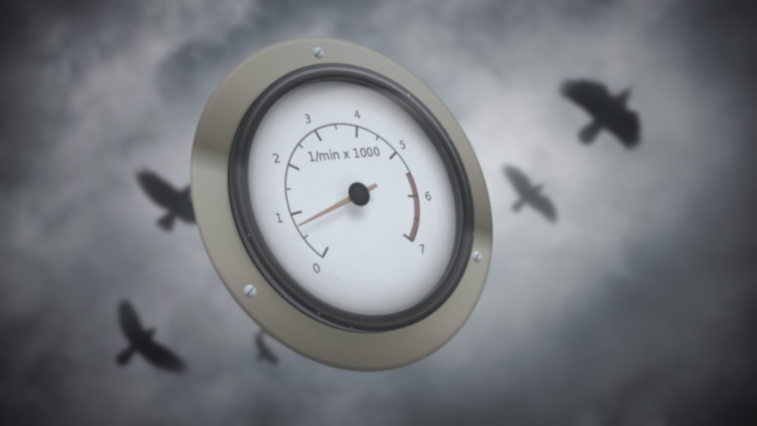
750 rpm
